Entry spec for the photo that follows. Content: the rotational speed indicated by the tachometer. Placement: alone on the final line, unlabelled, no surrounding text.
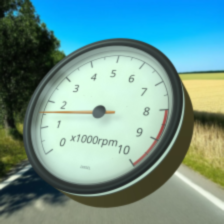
1500 rpm
